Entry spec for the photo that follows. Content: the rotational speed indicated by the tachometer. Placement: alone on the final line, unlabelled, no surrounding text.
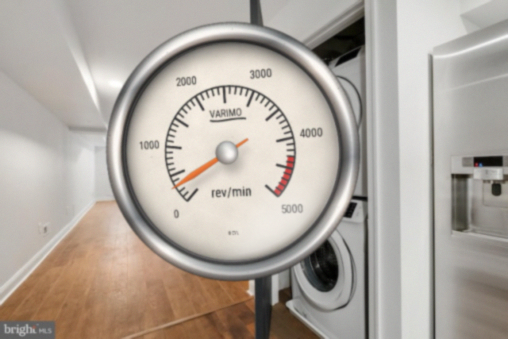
300 rpm
